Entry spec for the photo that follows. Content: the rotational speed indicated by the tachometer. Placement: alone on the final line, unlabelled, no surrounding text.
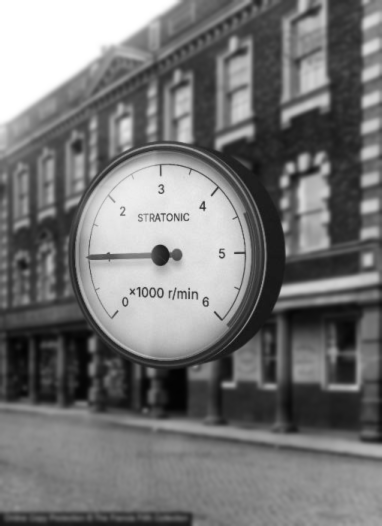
1000 rpm
